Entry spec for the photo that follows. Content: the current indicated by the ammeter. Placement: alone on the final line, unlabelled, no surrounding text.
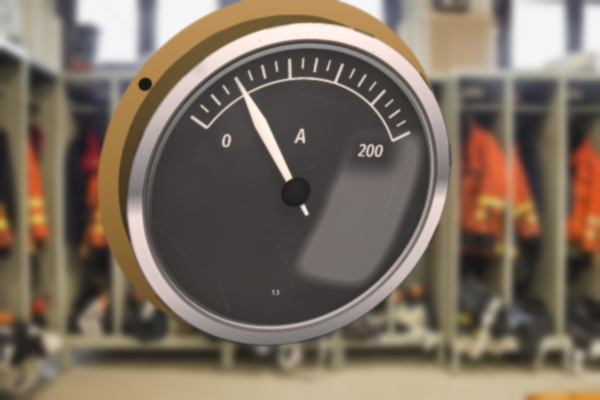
40 A
